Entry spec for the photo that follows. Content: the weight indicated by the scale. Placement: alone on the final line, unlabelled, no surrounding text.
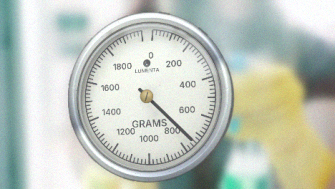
740 g
